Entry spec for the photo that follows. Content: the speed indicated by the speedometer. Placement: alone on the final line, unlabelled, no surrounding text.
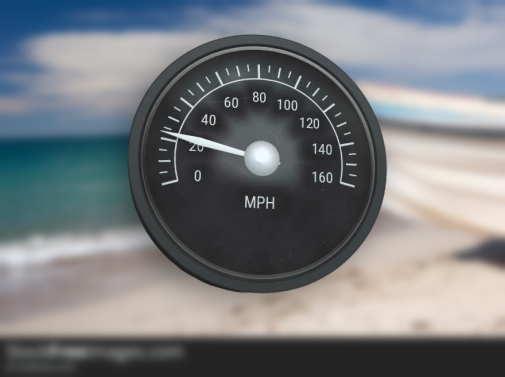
22.5 mph
